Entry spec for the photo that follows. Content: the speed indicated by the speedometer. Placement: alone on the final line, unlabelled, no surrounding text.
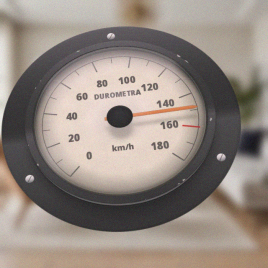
150 km/h
